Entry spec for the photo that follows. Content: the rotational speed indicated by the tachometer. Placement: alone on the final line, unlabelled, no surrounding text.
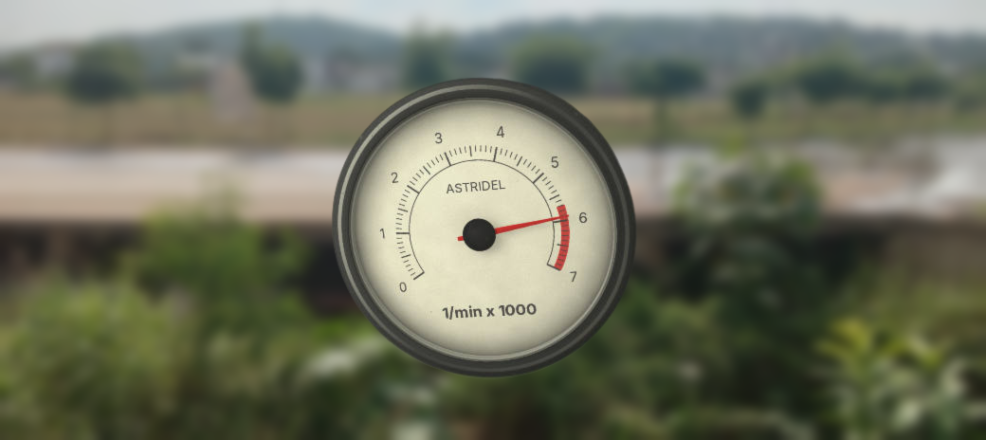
5900 rpm
